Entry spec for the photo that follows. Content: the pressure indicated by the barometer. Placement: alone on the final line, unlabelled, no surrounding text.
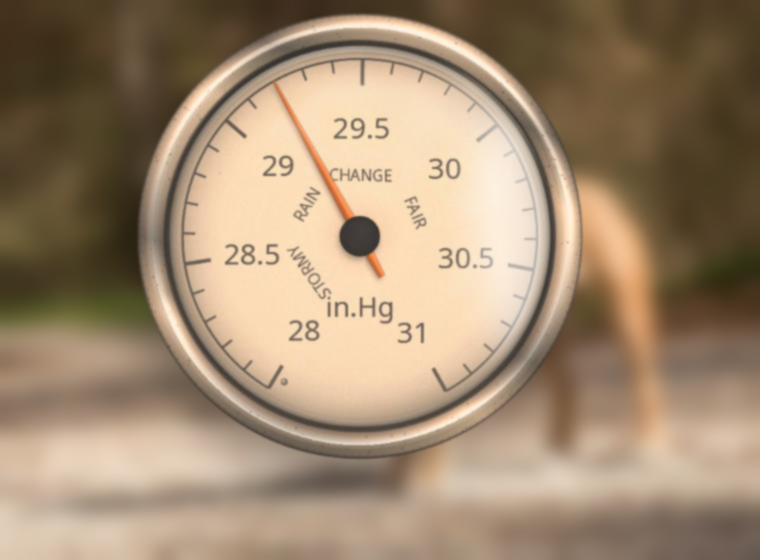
29.2 inHg
